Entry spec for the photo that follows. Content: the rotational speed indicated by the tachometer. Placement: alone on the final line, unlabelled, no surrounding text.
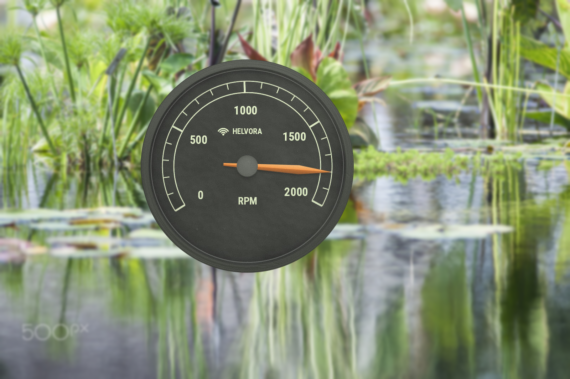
1800 rpm
